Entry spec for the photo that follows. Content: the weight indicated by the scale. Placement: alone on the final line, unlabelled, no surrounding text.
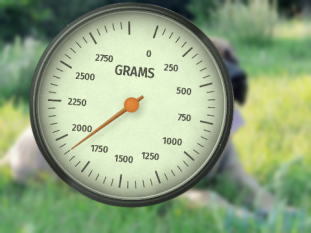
1900 g
